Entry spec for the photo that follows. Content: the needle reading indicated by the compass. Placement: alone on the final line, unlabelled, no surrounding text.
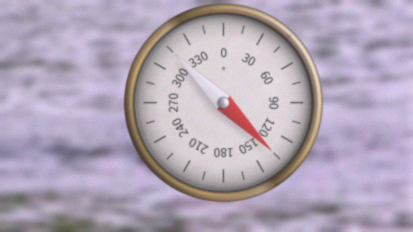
135 °
